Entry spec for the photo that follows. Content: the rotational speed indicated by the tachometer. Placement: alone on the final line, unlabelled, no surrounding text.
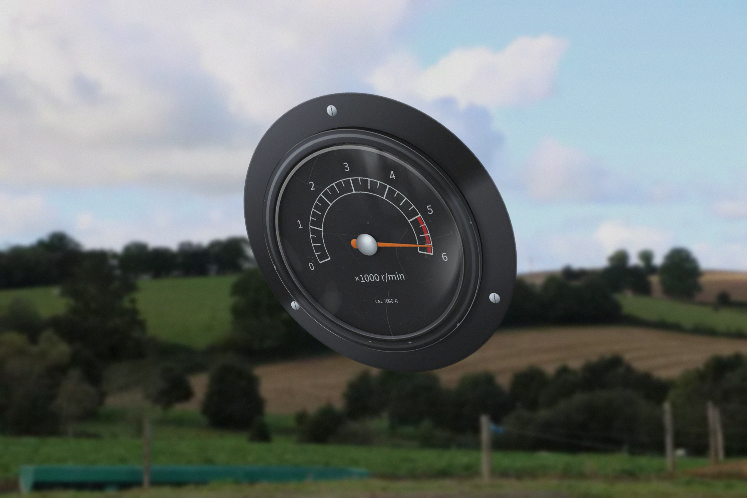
5750 rpm
